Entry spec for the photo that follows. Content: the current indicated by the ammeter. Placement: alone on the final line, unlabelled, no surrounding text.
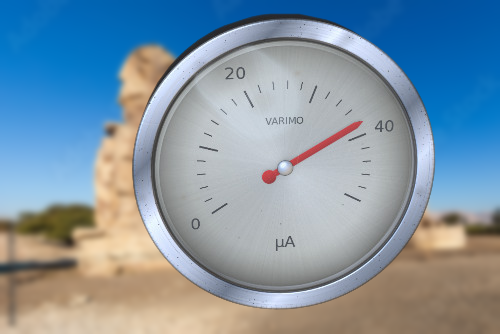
38 µA
